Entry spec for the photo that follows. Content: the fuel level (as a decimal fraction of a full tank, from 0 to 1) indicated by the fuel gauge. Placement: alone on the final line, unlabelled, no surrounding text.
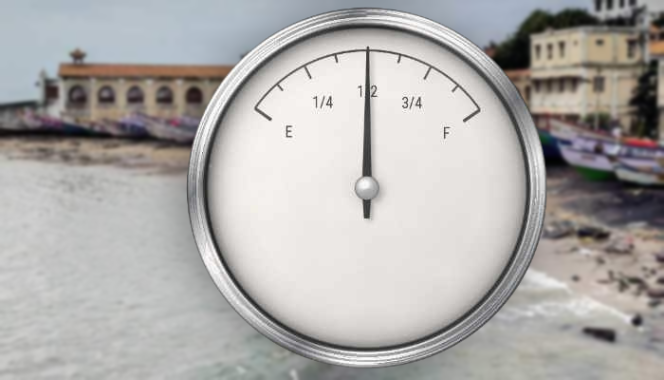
0.5
